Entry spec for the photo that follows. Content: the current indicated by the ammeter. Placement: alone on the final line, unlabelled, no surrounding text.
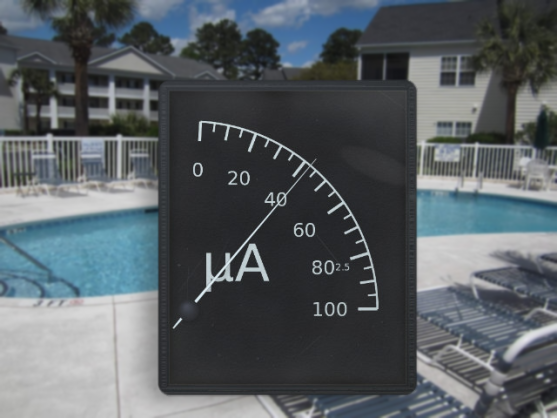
42.5 µA
